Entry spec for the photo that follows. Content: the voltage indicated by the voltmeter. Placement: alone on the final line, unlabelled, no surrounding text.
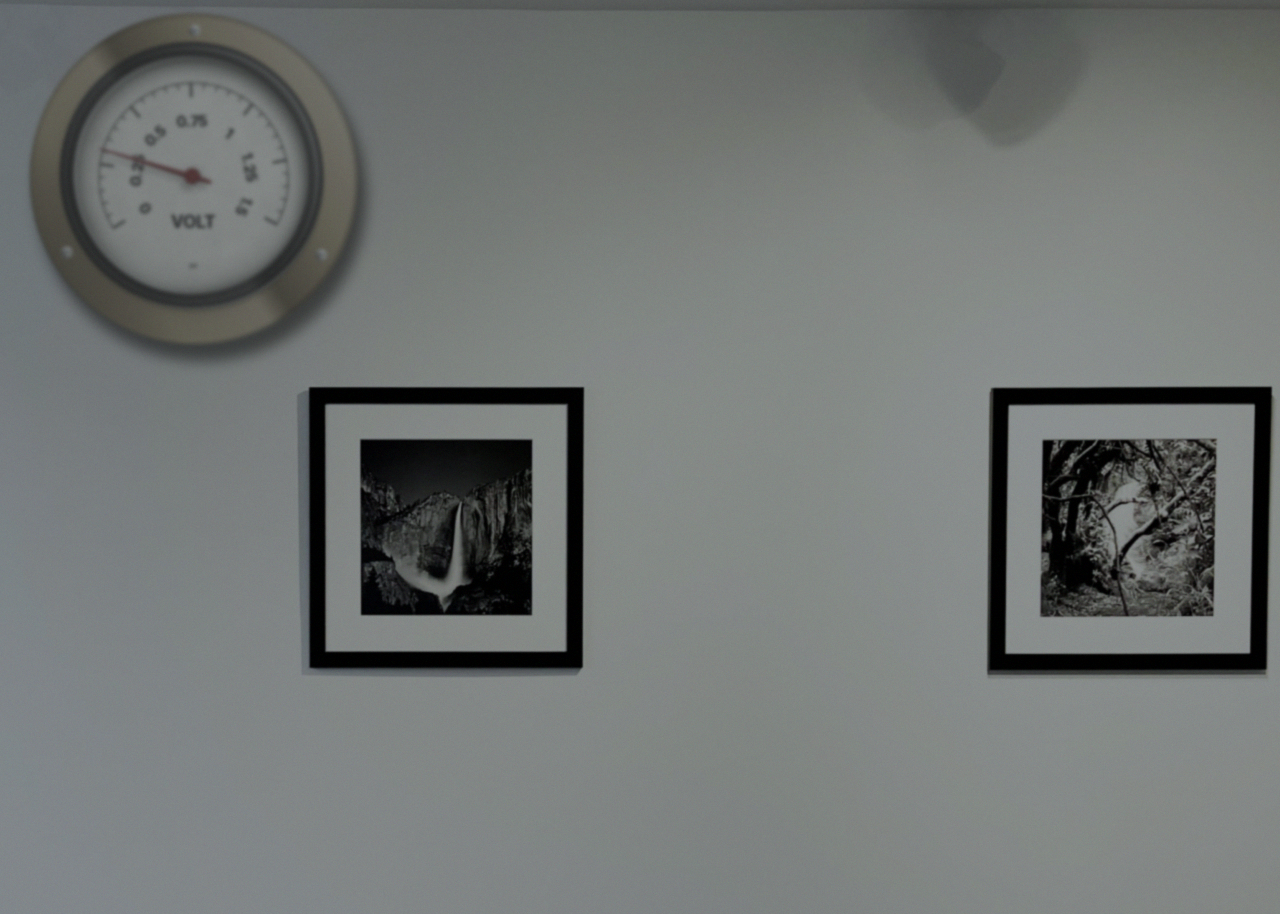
0.3 V
